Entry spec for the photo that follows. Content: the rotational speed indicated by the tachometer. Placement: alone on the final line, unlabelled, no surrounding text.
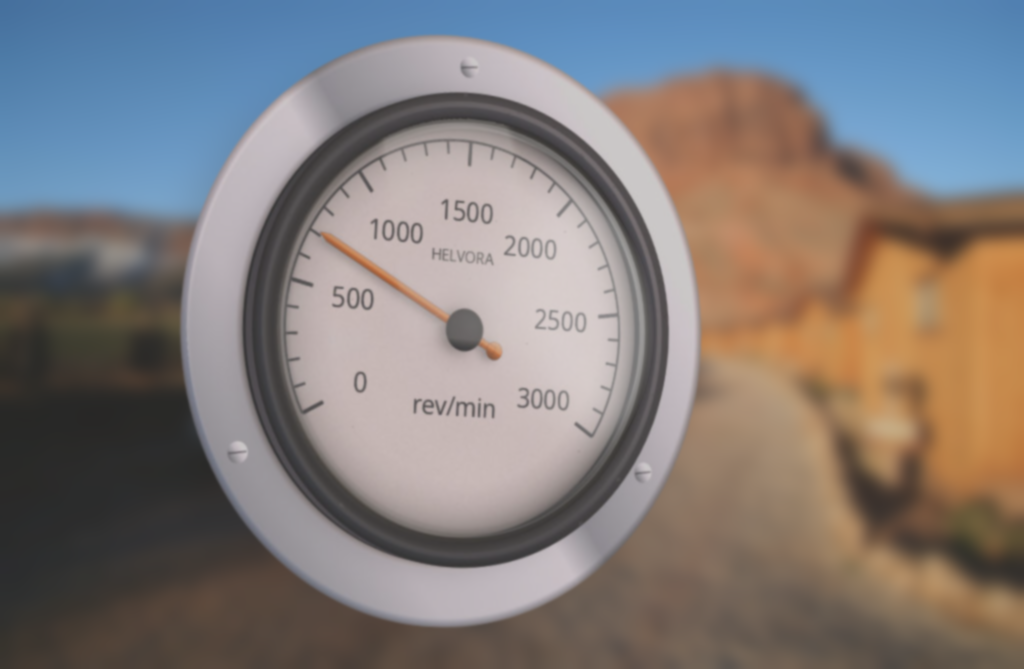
700 rpm
